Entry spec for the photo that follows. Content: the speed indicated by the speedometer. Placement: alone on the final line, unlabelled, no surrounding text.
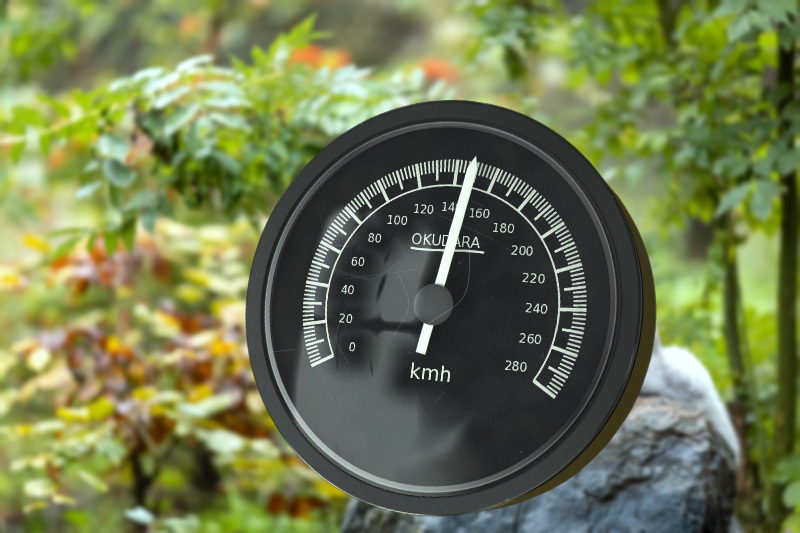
150 km/h
